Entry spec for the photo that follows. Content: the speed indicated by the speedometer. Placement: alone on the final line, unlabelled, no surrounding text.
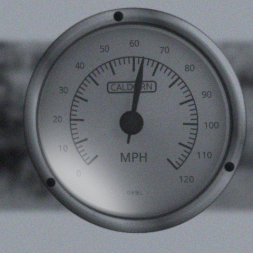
64 mph
